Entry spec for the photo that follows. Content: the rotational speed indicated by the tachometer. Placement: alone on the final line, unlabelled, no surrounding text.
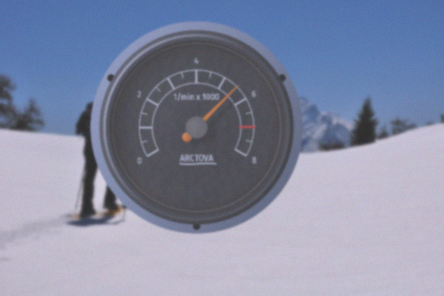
5500 rpm
